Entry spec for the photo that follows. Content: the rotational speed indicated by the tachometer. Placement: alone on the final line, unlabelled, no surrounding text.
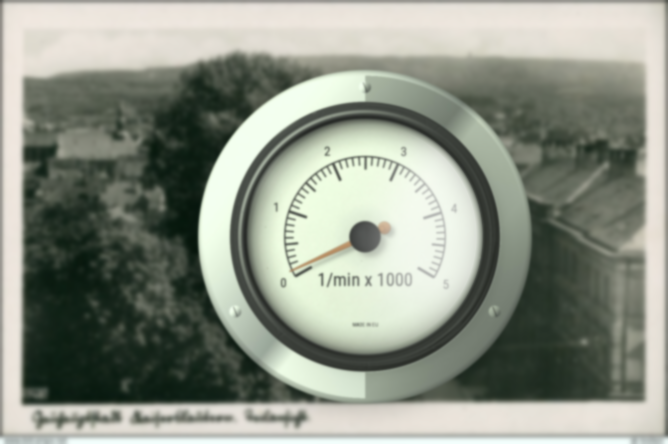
100 rpm
